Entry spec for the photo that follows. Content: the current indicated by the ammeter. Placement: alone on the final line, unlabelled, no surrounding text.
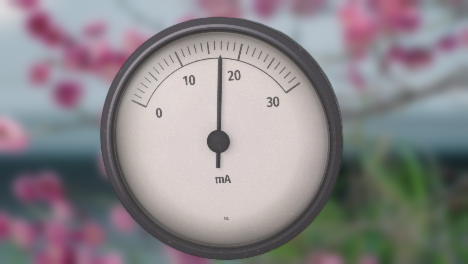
17 mA
